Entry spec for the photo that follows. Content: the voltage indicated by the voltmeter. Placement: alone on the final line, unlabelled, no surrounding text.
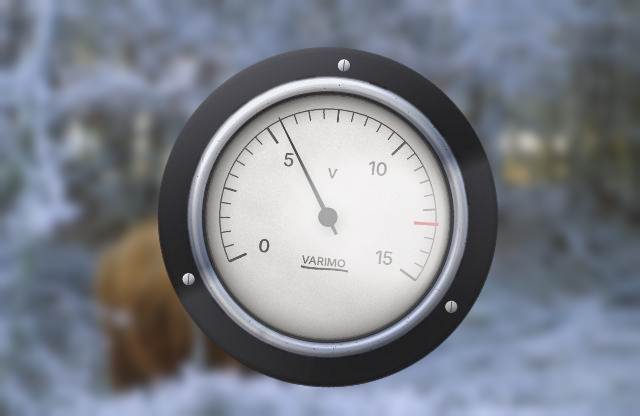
5.5 V
